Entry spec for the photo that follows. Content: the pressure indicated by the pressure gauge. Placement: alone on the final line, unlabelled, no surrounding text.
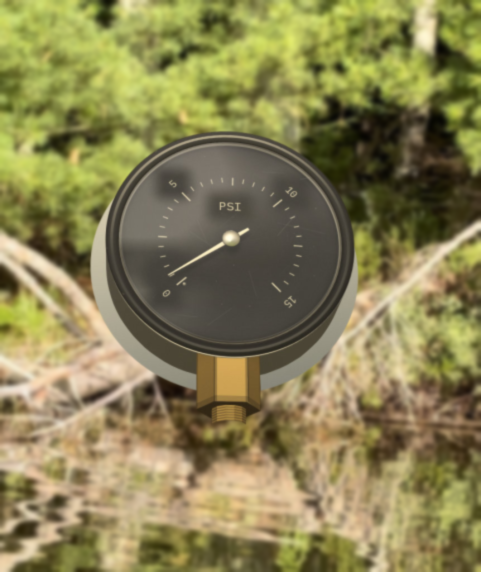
0.5 psi
